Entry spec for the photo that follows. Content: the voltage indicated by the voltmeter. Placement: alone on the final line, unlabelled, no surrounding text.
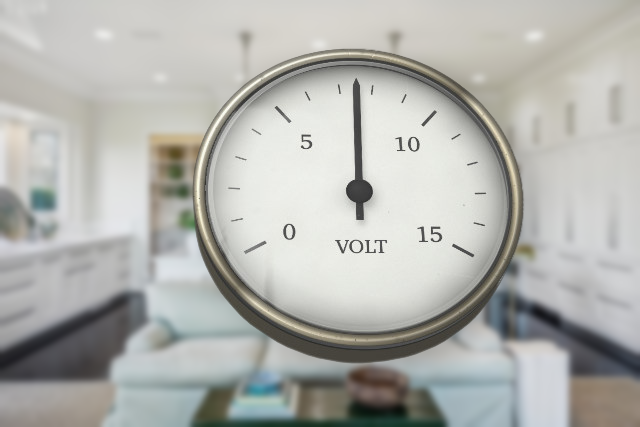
7.5 V
